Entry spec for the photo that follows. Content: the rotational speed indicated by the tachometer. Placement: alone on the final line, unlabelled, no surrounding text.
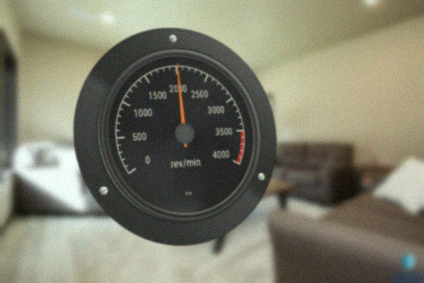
2000 rpm
